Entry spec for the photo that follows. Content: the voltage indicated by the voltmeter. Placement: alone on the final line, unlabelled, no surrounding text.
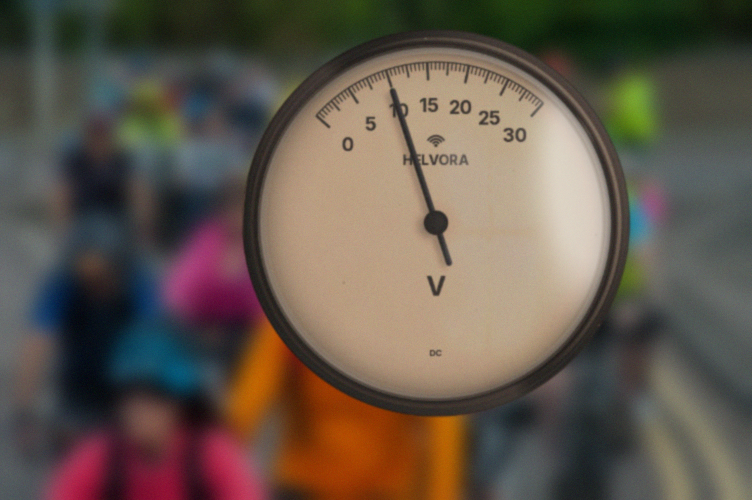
10 V
